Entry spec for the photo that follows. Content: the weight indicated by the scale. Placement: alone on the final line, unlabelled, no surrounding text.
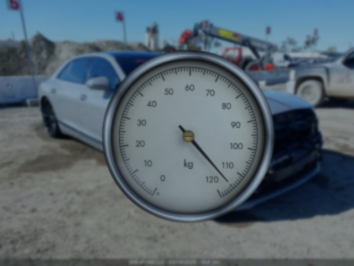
115 kg
